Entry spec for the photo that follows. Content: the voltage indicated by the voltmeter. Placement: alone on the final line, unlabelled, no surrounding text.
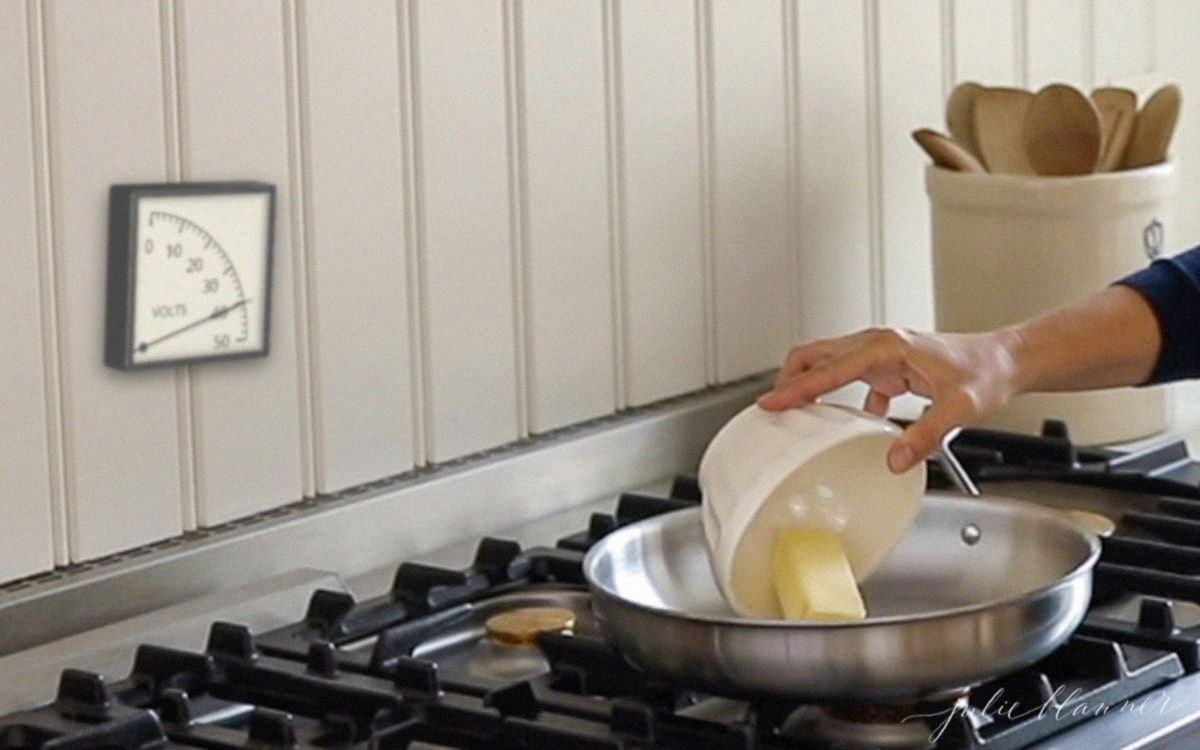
40 V
